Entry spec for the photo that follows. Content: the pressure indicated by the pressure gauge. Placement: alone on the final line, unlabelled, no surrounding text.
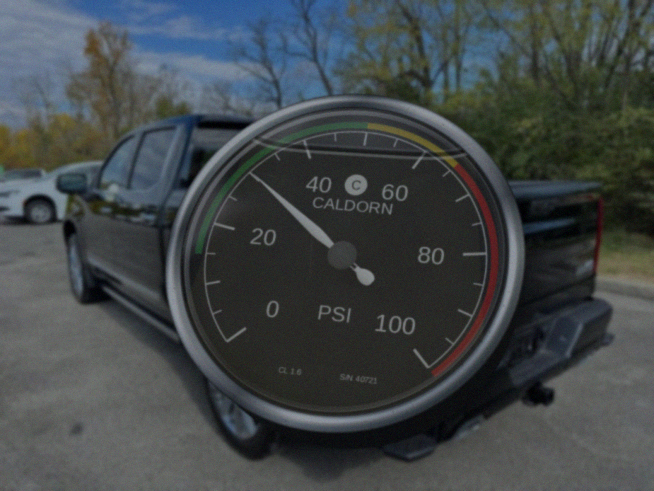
30 psi
